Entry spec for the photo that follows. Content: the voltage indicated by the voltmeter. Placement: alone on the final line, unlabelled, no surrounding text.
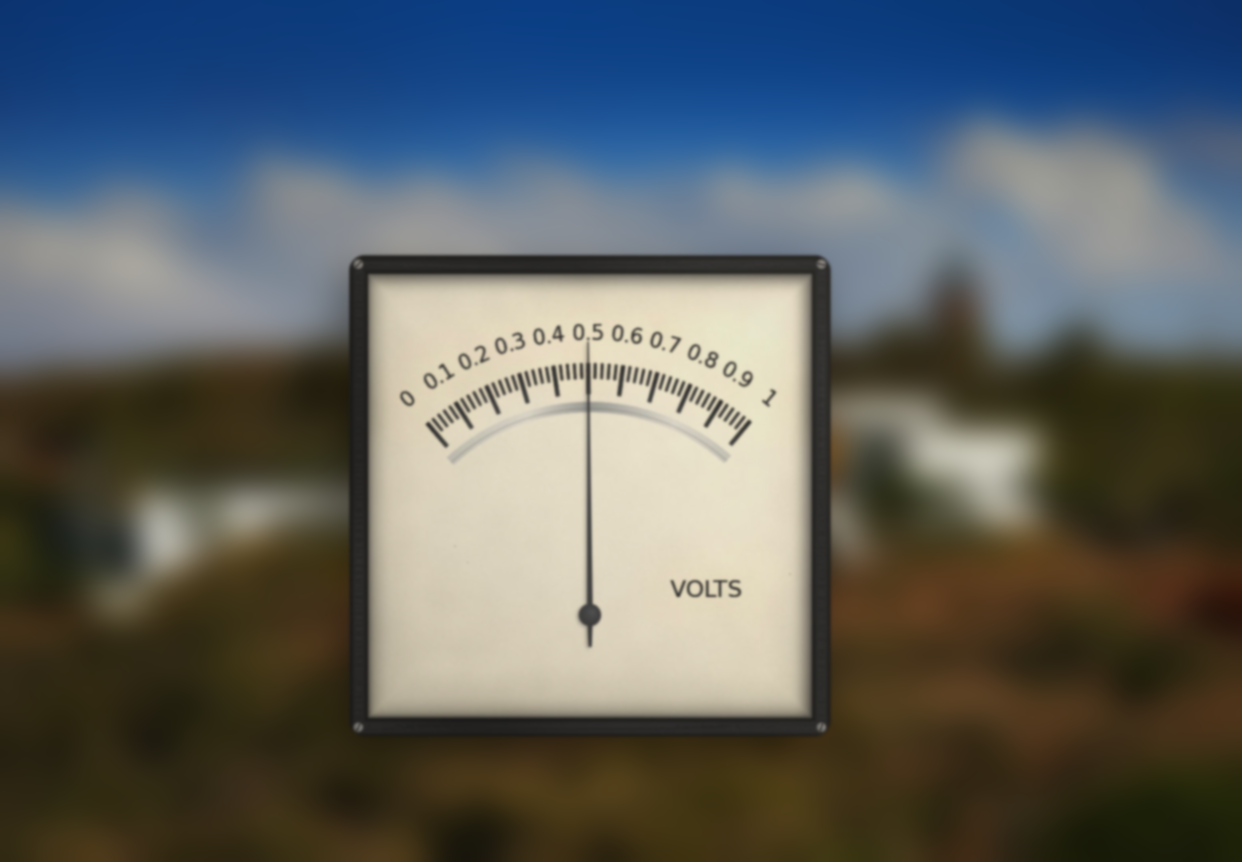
0.5 V
